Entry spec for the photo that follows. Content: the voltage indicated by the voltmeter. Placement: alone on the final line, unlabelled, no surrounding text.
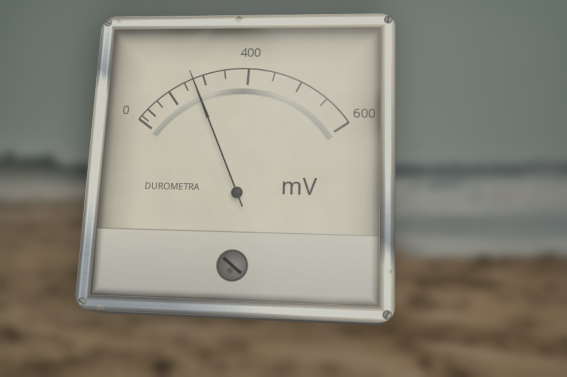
275 mV
